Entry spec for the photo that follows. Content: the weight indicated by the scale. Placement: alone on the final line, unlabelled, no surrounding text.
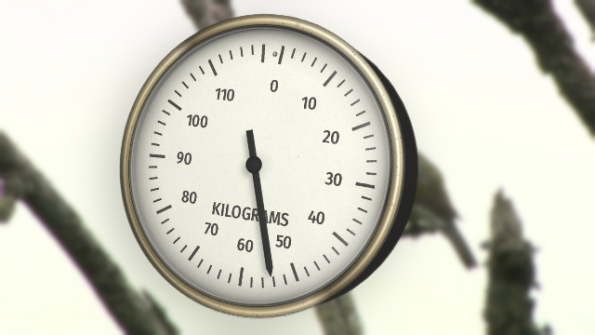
54 kg
